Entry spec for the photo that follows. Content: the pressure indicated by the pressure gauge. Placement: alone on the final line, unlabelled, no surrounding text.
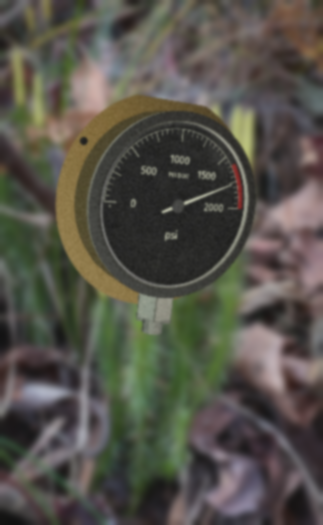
1750 psi
